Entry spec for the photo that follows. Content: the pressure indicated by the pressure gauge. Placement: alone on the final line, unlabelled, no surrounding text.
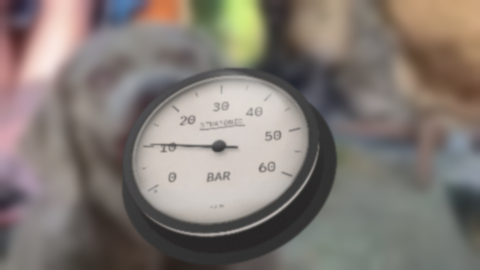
10 bar
